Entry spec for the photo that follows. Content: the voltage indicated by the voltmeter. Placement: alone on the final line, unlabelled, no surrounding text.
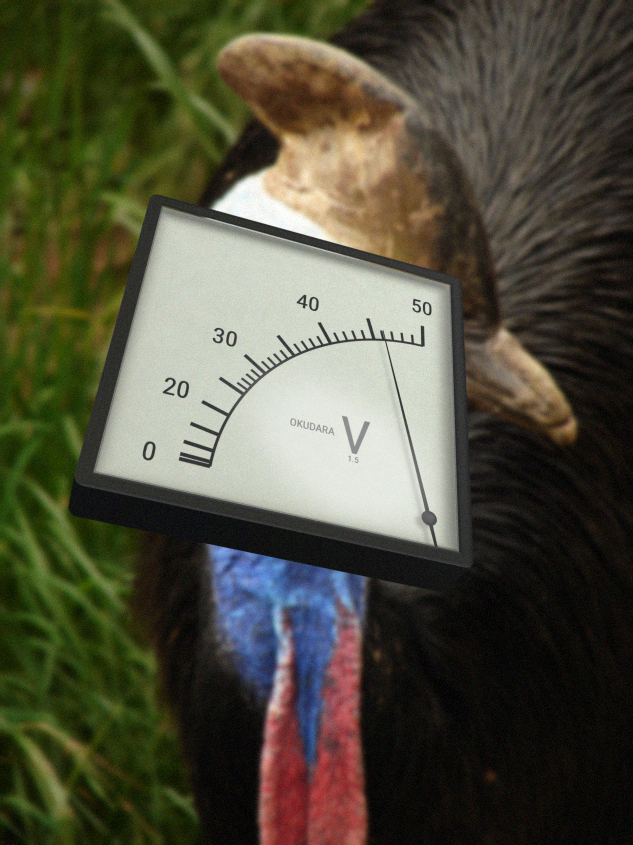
46 V
